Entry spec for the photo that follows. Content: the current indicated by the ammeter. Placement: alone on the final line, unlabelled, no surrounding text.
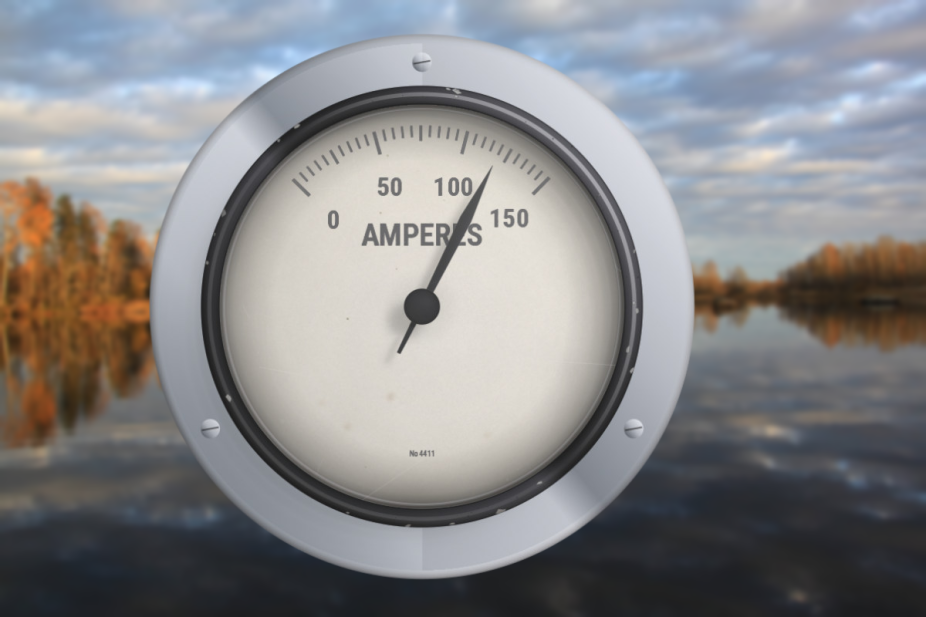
120 A
